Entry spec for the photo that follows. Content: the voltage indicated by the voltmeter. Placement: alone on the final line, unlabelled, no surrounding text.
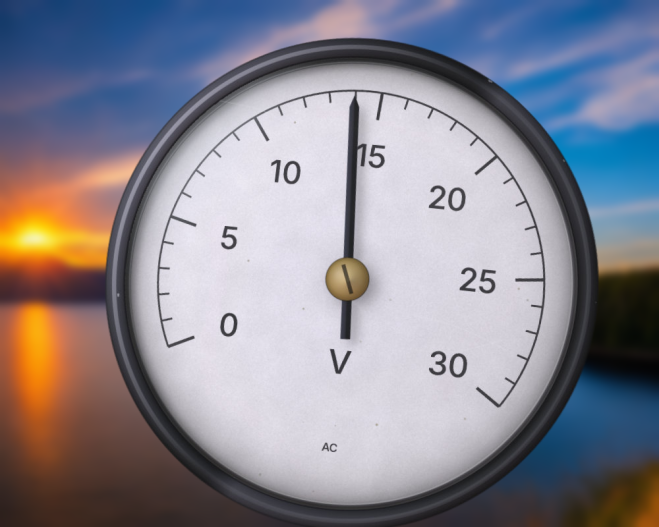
14 V
